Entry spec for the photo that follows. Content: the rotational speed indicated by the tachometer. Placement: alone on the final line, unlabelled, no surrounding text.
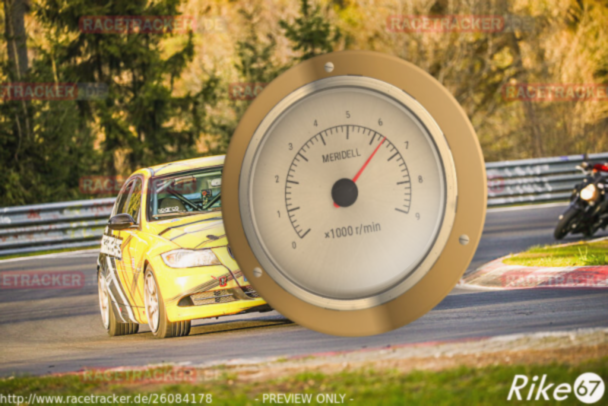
6400 rpm
